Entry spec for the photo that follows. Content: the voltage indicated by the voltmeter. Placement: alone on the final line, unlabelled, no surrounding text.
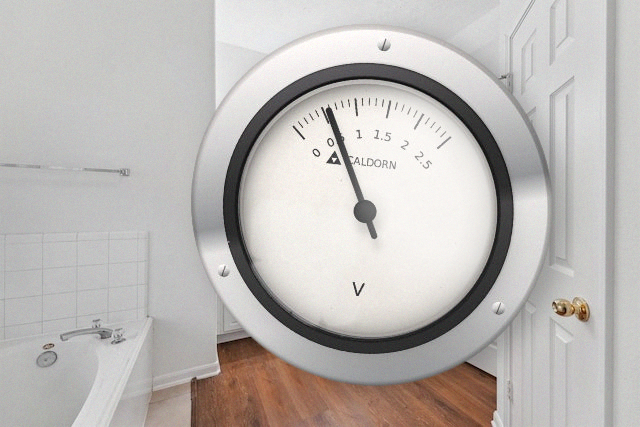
0.6 V
